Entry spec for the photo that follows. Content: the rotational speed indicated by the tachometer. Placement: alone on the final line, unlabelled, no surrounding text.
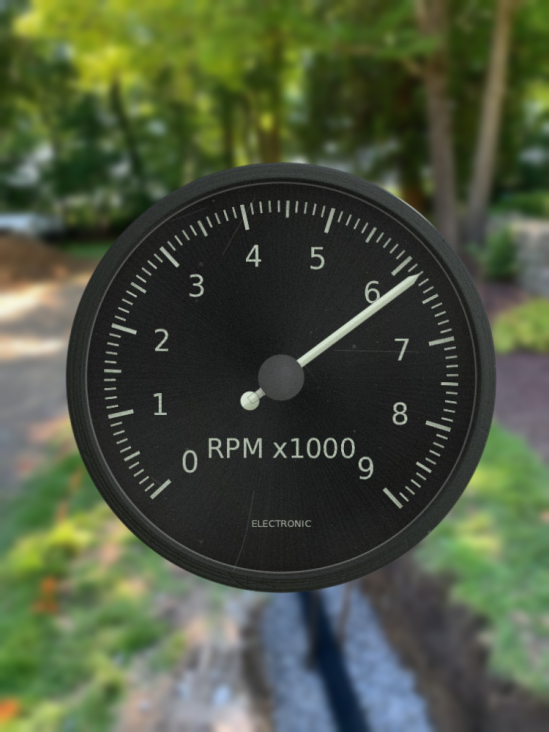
6200 rpm
